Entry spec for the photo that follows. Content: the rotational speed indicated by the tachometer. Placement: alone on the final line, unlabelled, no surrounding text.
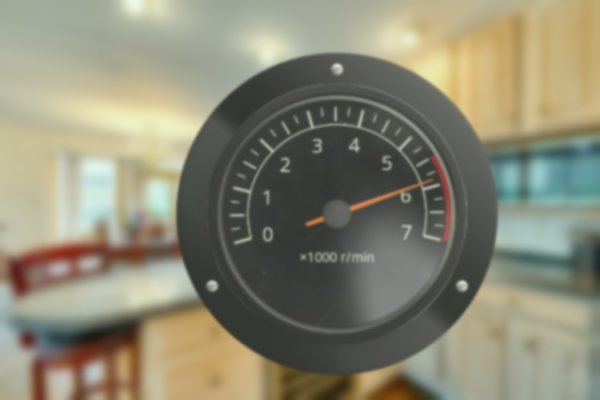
5875 rpm
